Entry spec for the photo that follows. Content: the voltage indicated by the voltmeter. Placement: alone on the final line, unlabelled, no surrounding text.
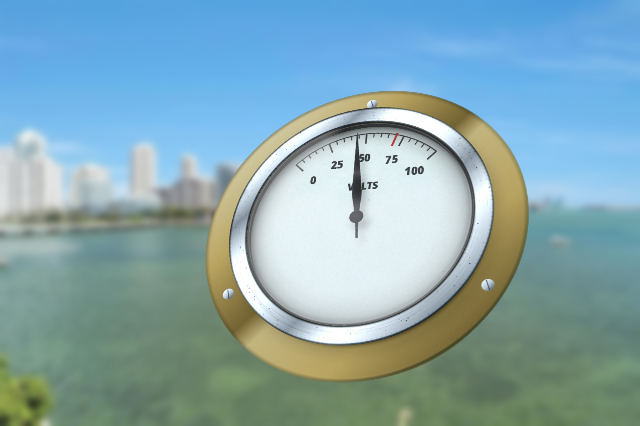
45 V
